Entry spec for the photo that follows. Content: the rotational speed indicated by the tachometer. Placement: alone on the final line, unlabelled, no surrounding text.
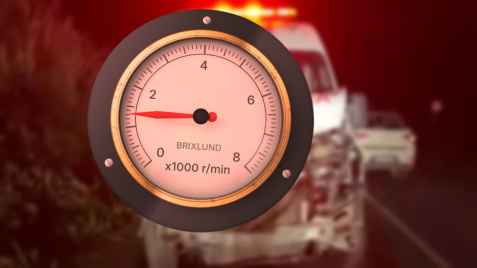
1300 rpm
